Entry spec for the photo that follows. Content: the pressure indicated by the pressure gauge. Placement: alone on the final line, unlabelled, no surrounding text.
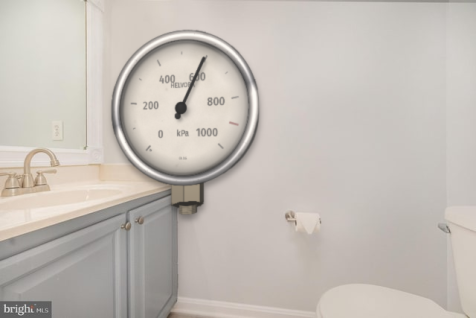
600 kPa
